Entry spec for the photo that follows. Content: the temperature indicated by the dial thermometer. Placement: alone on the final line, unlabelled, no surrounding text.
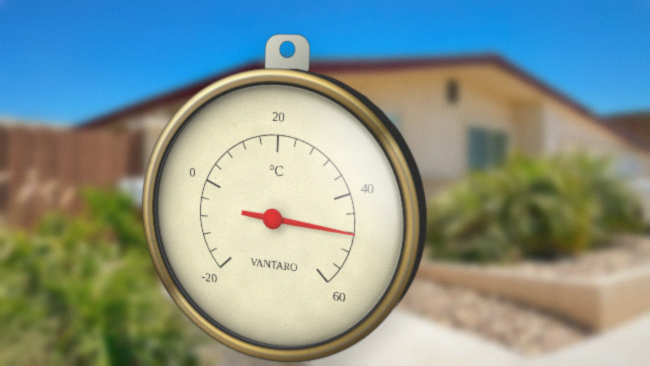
48 °C
